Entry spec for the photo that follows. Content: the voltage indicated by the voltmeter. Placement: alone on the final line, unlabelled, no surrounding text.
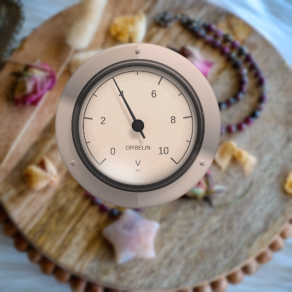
4 V
